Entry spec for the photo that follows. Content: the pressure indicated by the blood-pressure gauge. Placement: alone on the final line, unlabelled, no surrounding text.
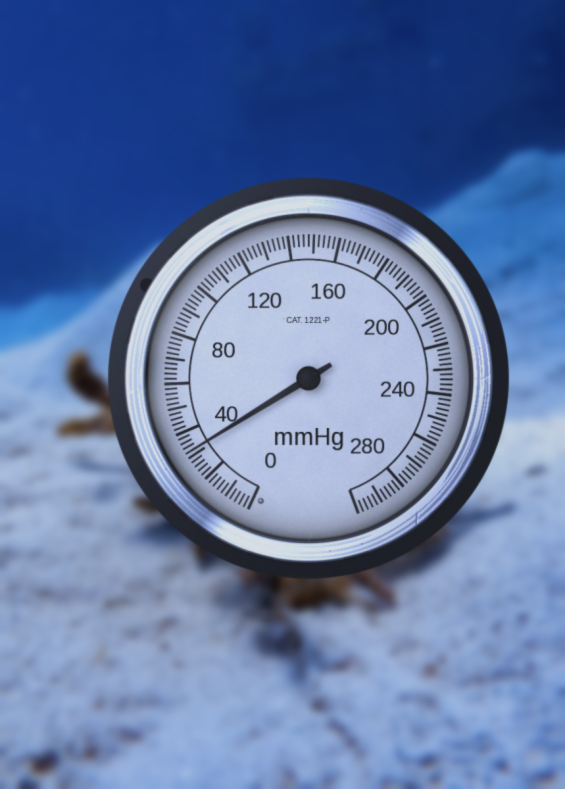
32 mmHg
